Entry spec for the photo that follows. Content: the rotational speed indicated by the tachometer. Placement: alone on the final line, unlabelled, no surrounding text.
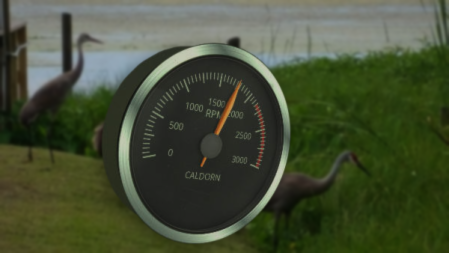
1750 rpm
